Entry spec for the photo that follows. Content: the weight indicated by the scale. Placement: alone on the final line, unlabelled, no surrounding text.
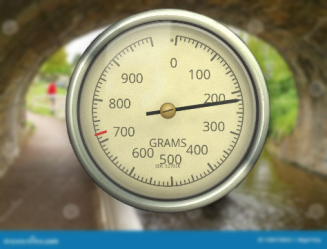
220 g
